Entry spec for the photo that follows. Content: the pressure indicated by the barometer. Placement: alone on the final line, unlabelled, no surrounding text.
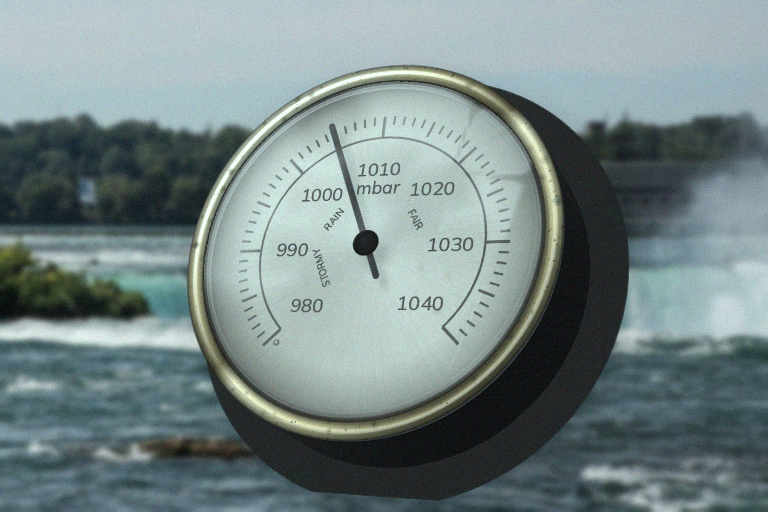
1005 mbar
